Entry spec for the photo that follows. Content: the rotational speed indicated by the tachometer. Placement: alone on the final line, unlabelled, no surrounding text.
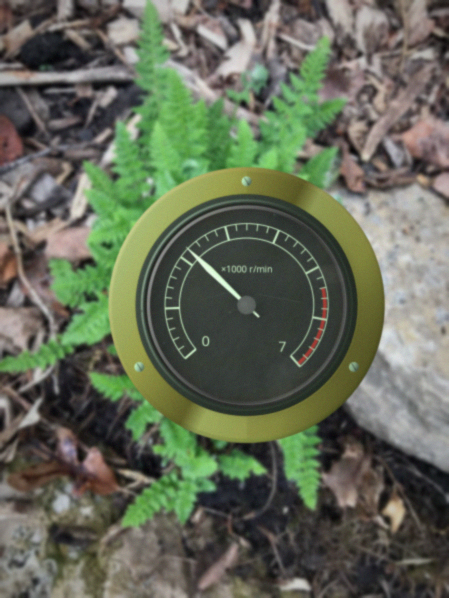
2200 rpm
